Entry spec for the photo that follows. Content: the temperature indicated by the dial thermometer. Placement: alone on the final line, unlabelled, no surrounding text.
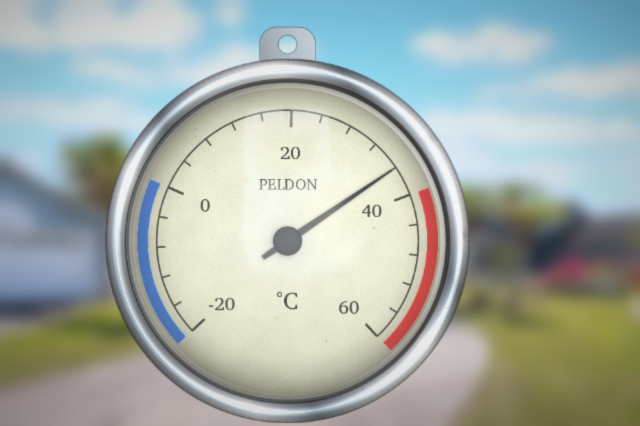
36 °C
